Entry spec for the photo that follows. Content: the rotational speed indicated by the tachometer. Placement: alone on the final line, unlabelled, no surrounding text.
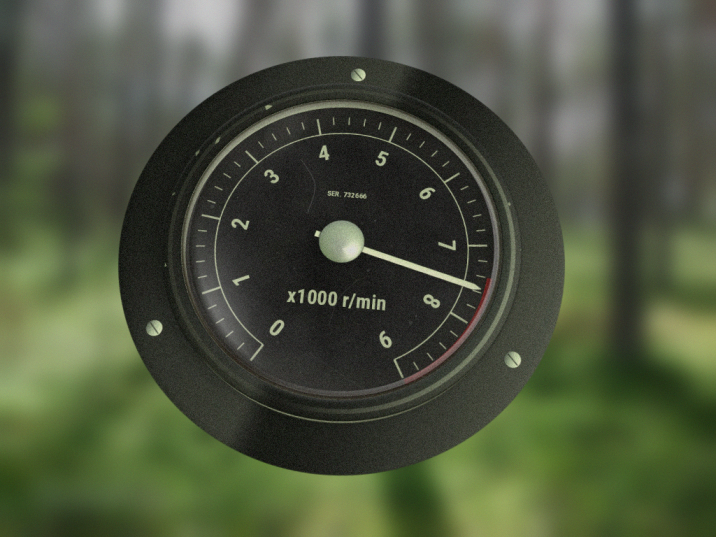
7600 rpm
